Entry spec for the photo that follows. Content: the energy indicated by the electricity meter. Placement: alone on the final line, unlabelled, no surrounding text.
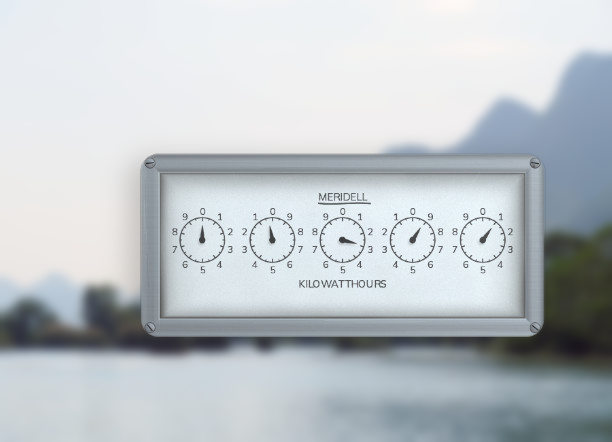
291 kWh
